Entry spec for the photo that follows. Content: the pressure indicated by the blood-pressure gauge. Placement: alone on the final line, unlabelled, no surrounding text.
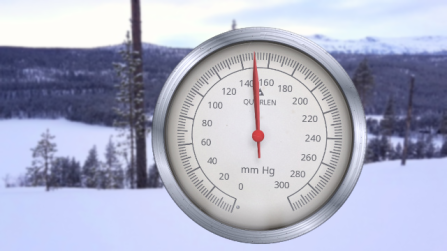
150 mmHg
